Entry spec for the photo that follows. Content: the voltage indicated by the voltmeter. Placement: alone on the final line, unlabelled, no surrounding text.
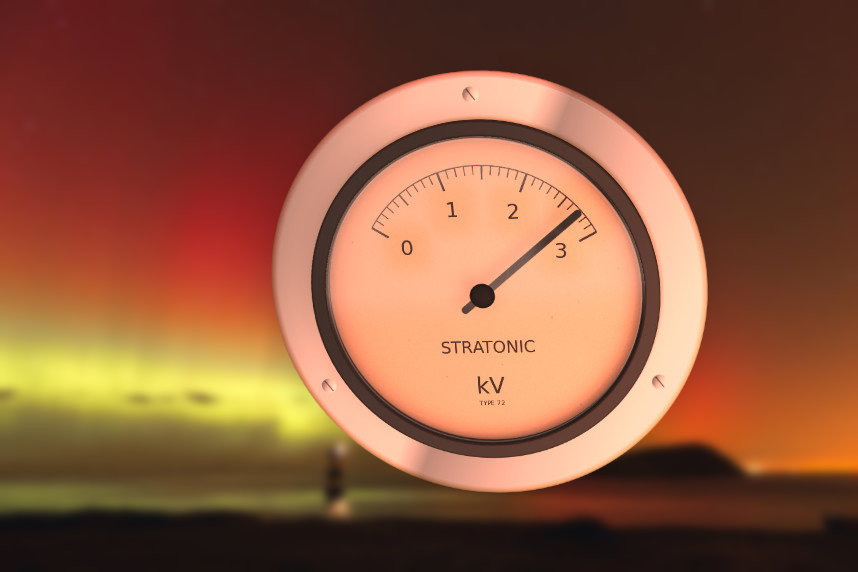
2.7 kV
